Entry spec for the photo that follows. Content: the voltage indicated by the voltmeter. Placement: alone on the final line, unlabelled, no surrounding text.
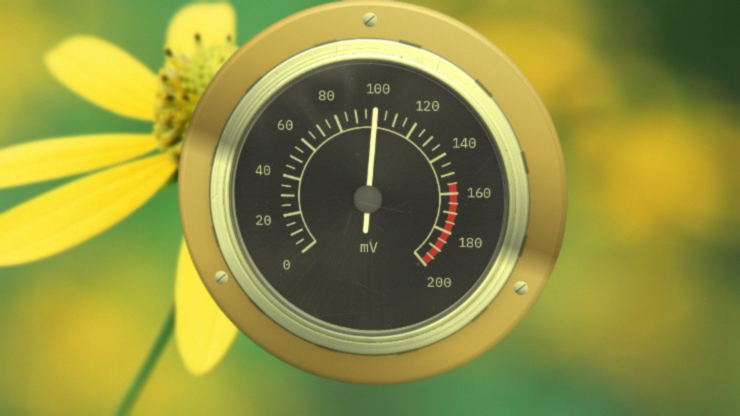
100 mV
